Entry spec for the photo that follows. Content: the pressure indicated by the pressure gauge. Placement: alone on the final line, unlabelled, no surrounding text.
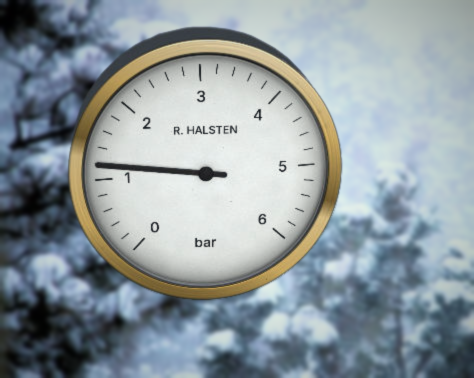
1.2 bar
